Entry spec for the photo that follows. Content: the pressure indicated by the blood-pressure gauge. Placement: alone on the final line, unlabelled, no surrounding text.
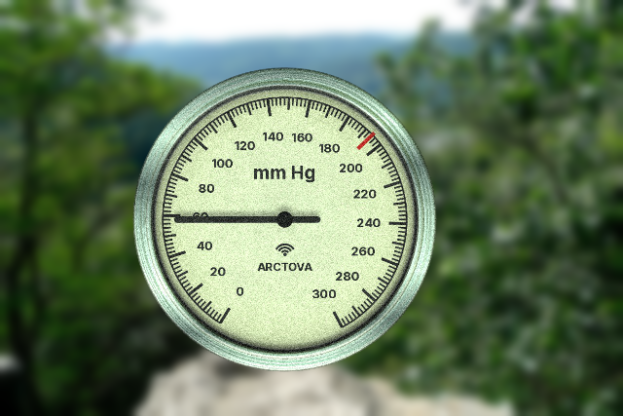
58 mmHg
